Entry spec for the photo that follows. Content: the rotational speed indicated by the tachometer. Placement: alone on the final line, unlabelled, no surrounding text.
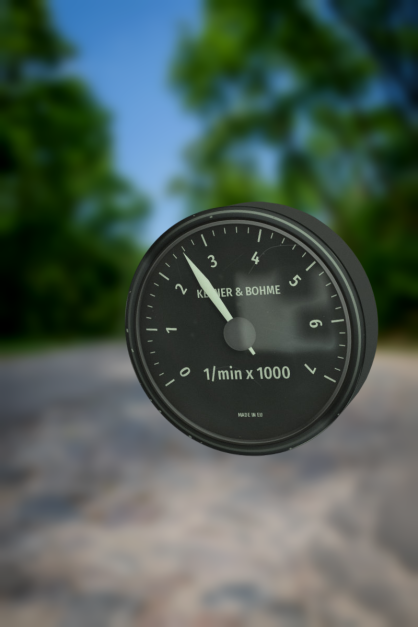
2600 rpm
